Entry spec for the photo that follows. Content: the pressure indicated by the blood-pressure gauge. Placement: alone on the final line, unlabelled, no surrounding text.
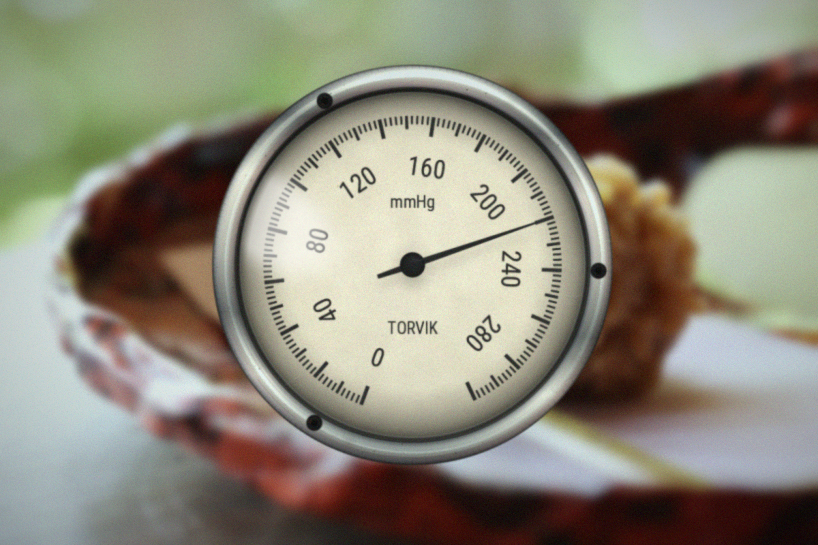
220 mmHg
